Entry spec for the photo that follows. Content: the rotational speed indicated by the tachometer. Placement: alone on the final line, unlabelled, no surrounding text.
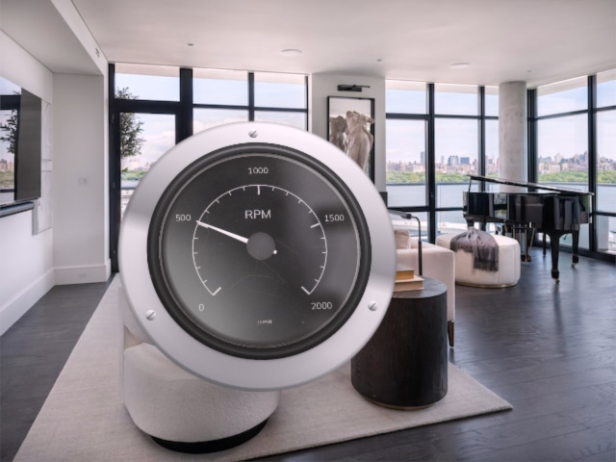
500 rpm
